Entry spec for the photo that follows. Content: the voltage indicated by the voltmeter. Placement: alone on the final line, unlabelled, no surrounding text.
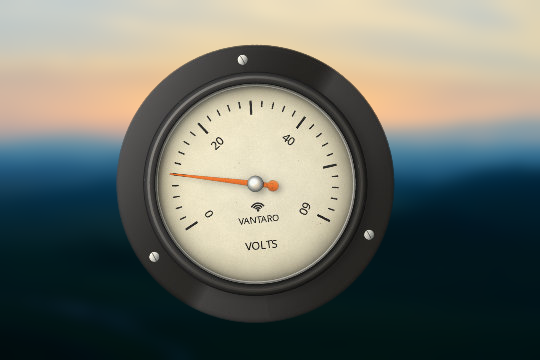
10 V
